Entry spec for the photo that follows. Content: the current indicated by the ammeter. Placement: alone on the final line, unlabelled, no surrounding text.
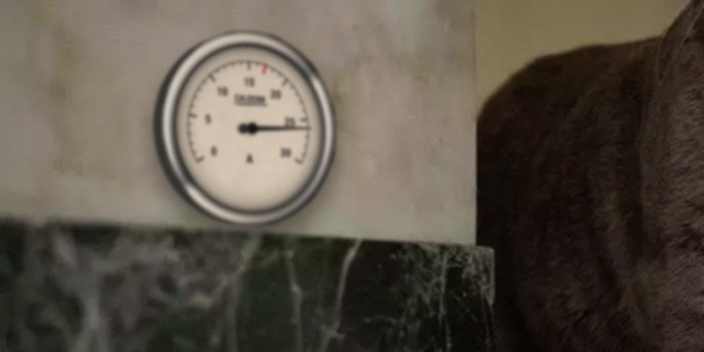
26 A
